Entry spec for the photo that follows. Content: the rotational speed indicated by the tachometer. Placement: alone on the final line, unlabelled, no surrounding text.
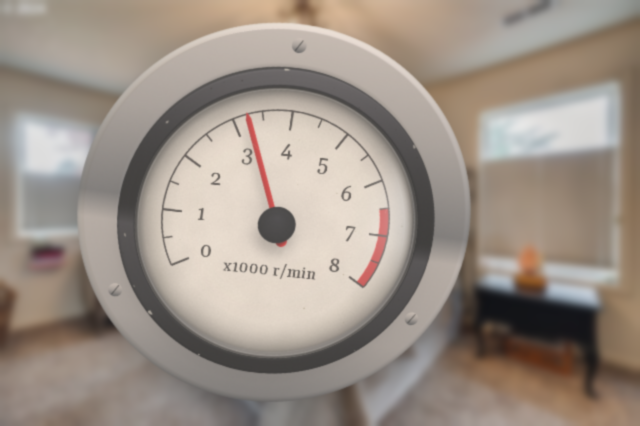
3250 rpm
